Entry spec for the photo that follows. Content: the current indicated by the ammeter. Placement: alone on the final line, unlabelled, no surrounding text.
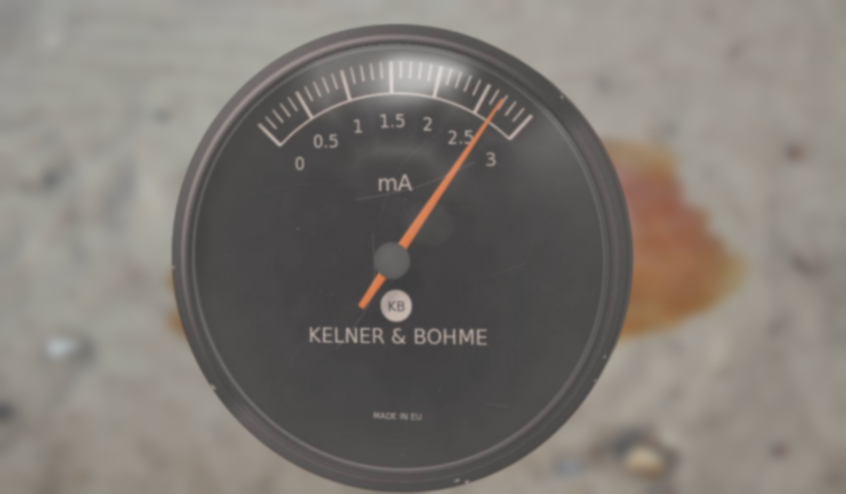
2.7 mA
